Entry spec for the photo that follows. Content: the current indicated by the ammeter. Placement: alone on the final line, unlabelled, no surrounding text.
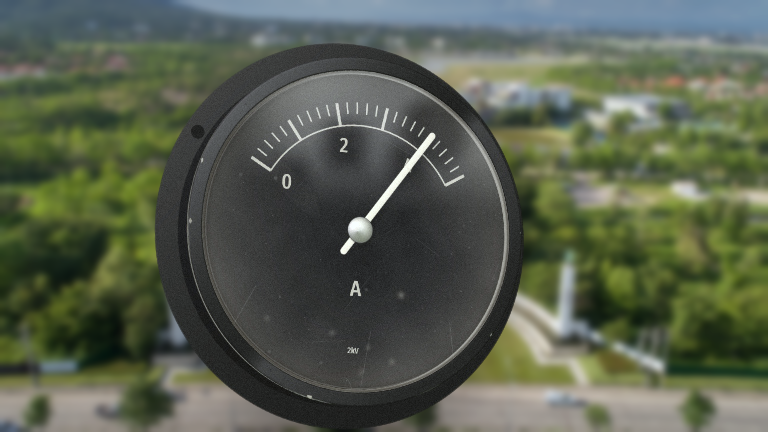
4 A
